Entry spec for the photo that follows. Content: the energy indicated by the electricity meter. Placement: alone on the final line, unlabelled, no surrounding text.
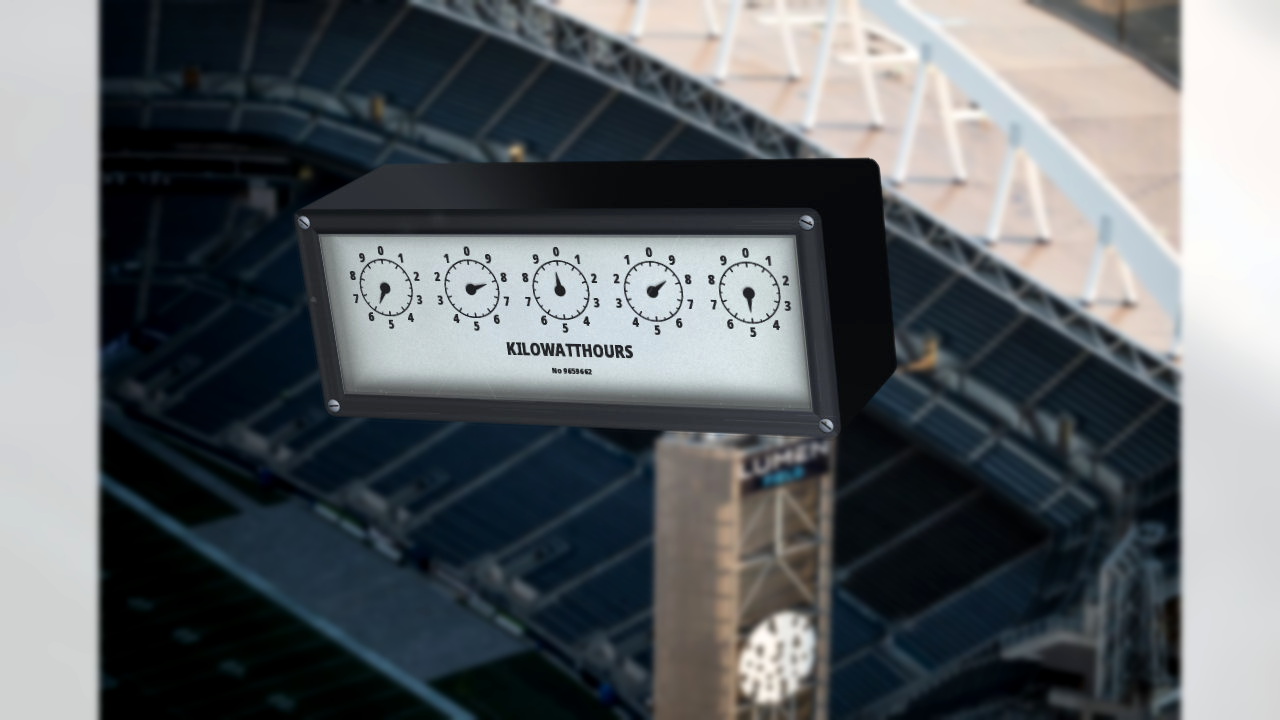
57985 kWh
